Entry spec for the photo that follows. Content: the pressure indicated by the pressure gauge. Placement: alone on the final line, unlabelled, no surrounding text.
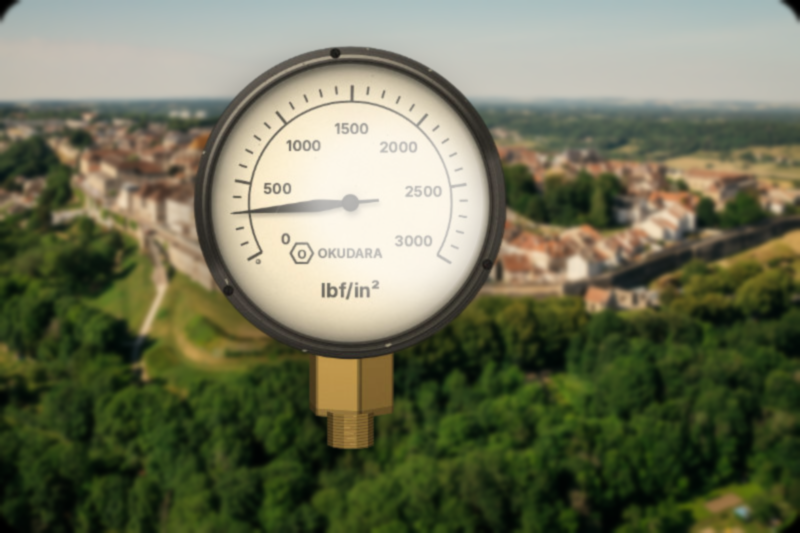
300 psi
